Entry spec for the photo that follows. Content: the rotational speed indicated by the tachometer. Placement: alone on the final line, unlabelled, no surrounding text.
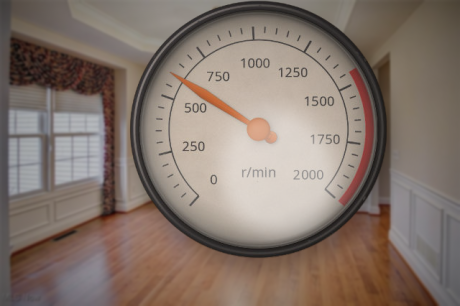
600 rpm
